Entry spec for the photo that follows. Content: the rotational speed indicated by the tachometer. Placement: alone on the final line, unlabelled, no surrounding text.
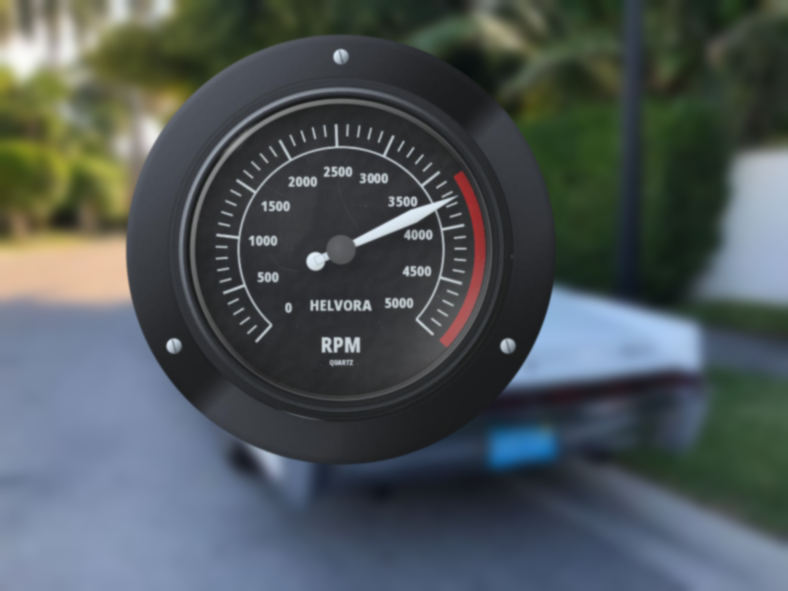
3750 rpm
